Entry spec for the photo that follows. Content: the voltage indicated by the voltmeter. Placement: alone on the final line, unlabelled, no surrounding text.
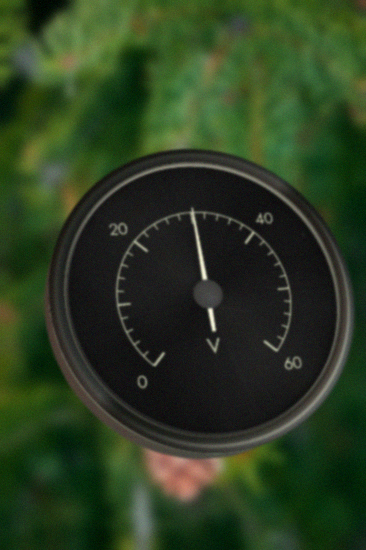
30 V
